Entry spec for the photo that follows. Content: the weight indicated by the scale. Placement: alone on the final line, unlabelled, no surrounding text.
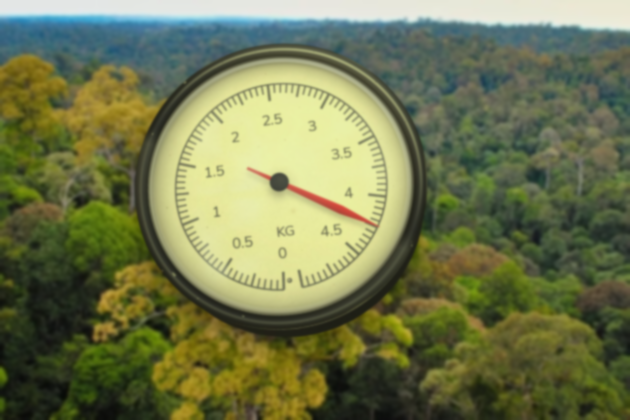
4.25 kg
